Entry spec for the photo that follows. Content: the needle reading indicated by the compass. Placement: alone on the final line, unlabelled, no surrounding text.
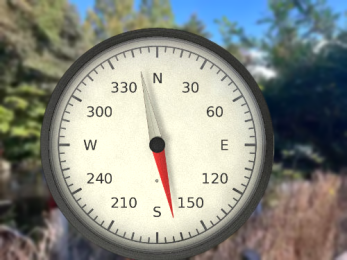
167.5 °
